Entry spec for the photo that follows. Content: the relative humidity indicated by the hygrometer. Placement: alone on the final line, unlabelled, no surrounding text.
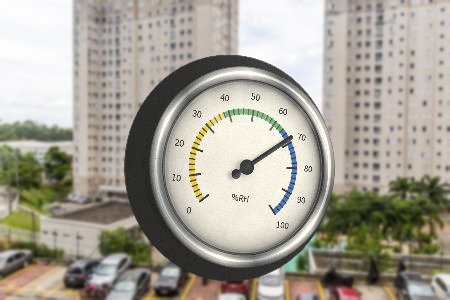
68 %
